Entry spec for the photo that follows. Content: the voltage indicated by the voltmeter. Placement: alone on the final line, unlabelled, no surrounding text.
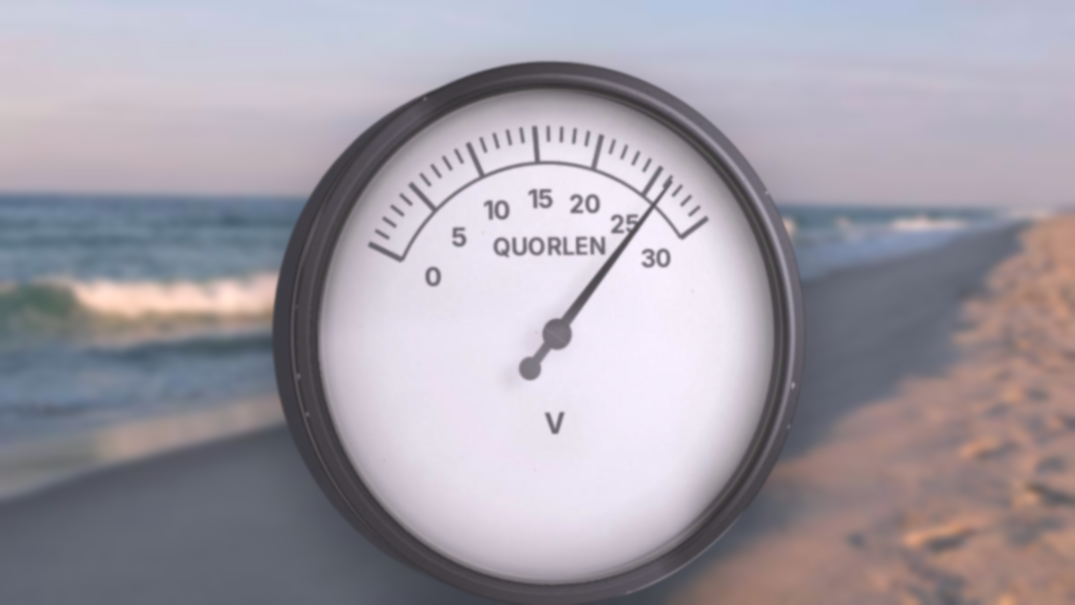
26 V
